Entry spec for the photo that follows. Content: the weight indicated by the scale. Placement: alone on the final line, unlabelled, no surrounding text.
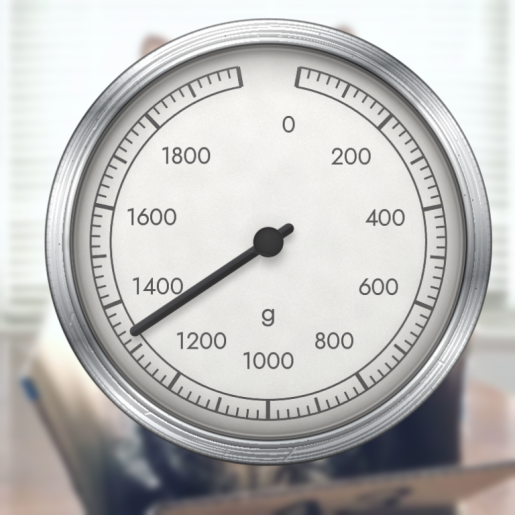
1330 g
